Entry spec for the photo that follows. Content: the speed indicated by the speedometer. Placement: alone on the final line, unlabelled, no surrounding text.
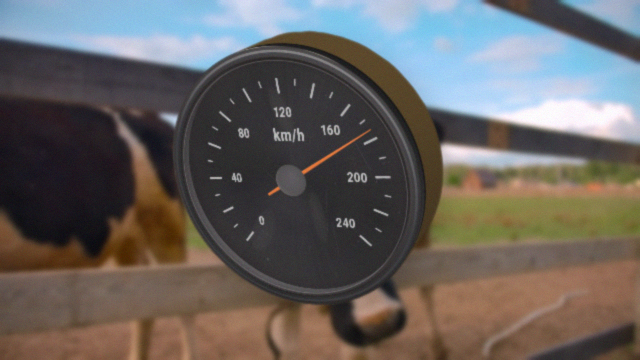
175 km/h
